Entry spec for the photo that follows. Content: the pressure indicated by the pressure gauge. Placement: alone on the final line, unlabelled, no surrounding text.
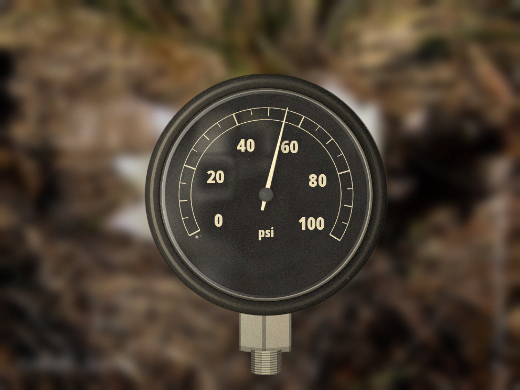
55 psi
